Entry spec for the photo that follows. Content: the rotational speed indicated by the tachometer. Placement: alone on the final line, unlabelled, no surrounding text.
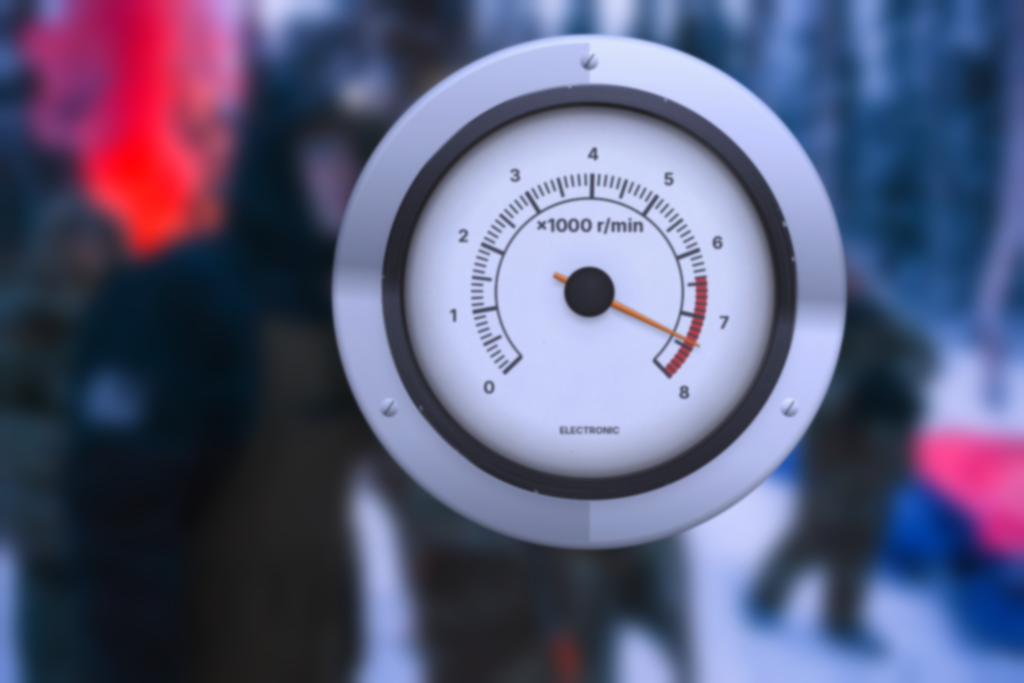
7400 rpm
